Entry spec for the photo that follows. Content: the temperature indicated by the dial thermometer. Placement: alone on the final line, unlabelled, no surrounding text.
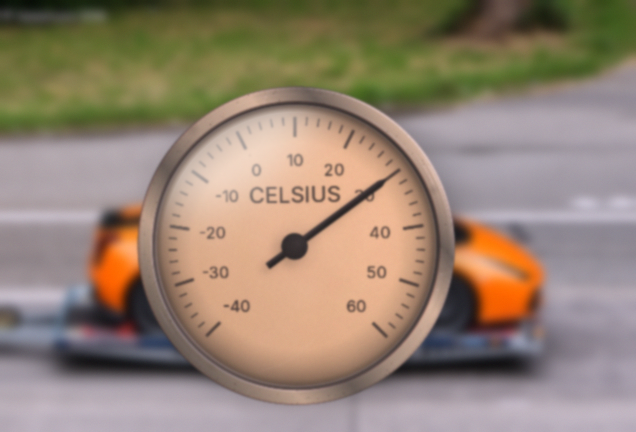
30 °C
